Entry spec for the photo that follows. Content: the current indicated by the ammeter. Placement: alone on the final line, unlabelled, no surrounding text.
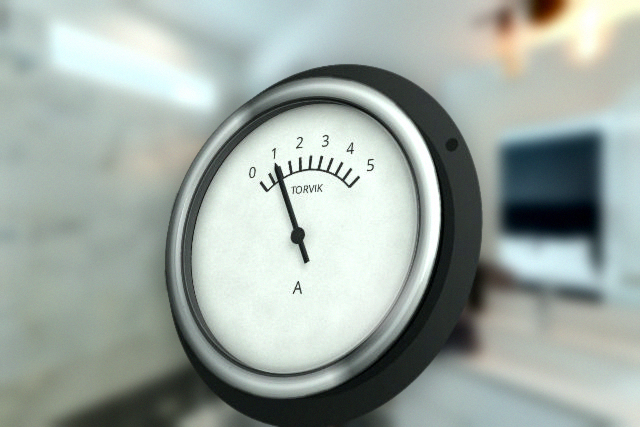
1 A
